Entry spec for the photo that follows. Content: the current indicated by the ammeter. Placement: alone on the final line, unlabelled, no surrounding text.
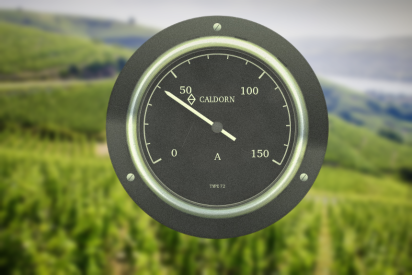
40 A
